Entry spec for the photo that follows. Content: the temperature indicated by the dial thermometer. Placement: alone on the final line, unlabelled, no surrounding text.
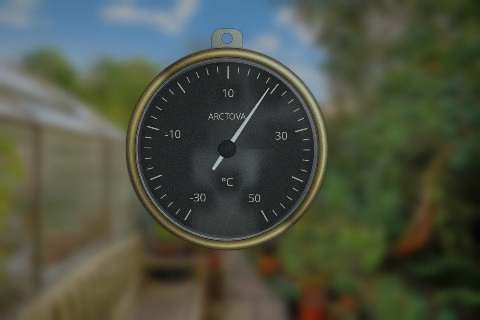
19 °C
